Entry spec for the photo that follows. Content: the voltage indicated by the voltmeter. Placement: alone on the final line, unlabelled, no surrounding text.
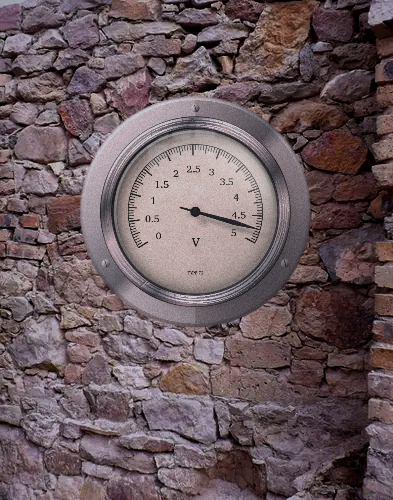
4.75 V
